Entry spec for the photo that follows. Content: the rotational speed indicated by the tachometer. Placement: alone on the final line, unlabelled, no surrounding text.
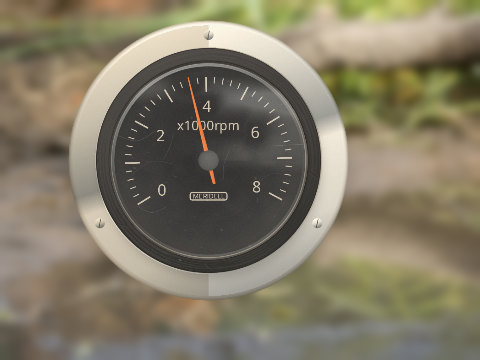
3600 rpm
